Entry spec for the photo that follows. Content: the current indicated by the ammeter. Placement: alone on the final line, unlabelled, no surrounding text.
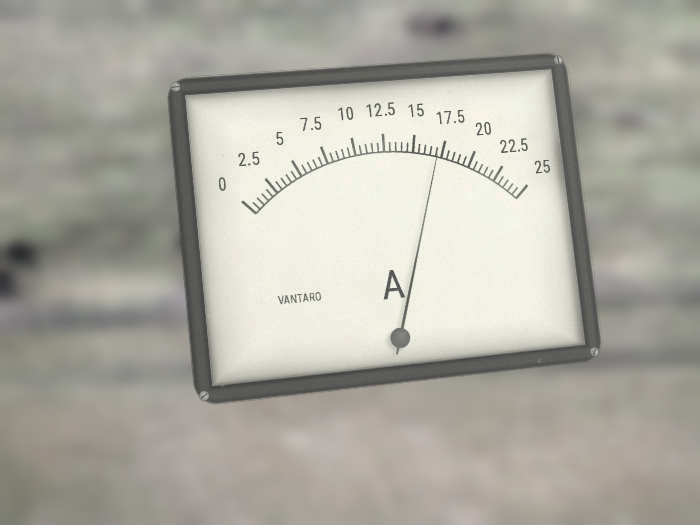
17 A
